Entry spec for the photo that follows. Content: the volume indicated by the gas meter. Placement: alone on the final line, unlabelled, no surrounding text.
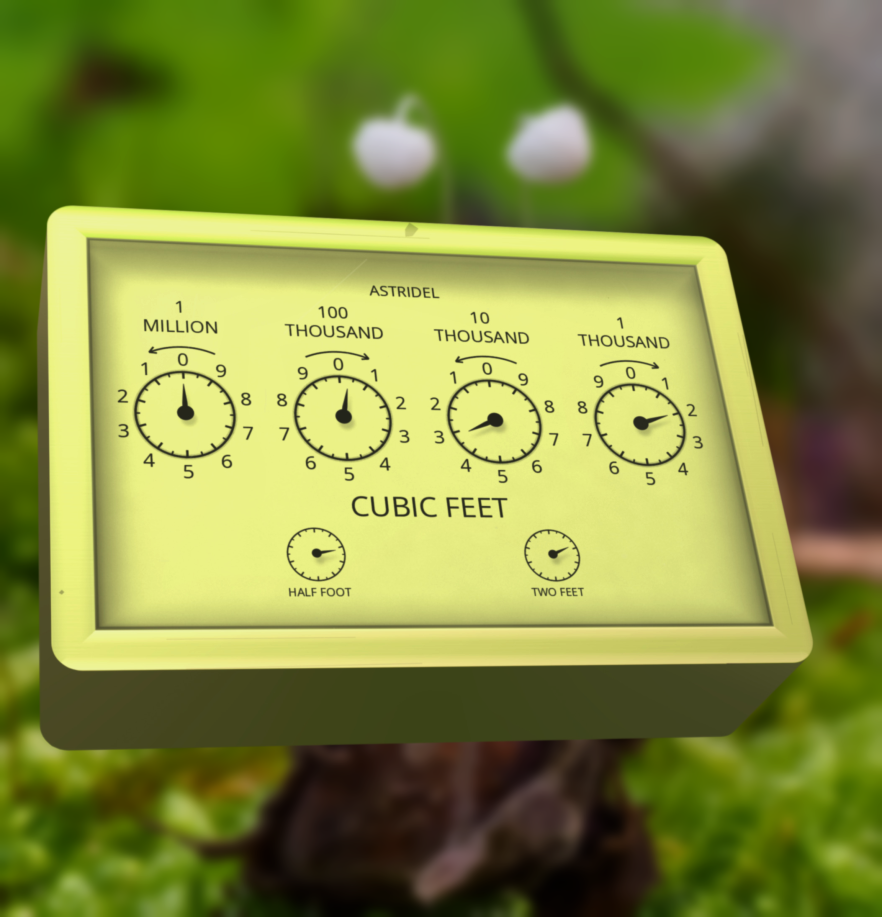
3200 ft³
